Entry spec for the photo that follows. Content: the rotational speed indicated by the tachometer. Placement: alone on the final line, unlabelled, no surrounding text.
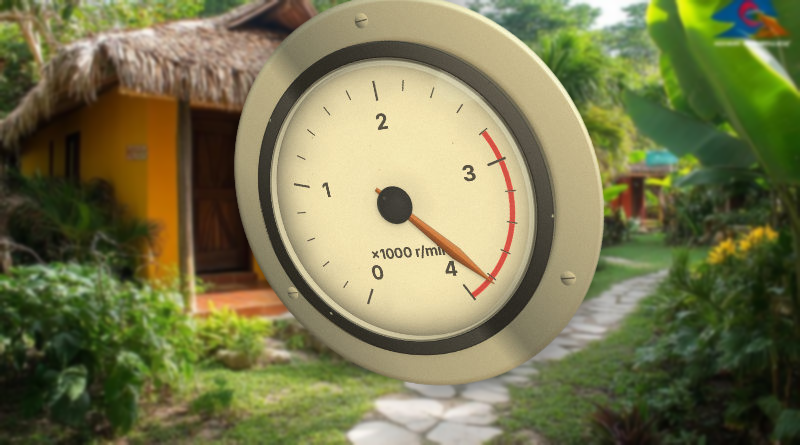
3800 rpm
